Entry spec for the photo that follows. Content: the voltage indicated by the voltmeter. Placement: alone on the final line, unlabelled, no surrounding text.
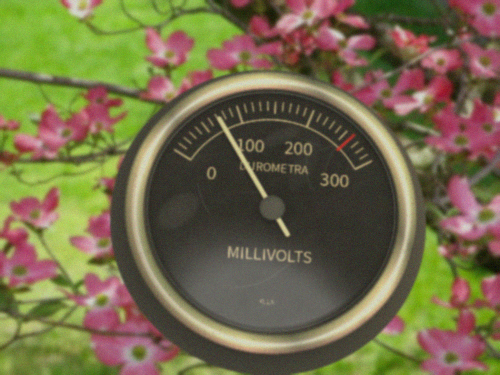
70 mV
